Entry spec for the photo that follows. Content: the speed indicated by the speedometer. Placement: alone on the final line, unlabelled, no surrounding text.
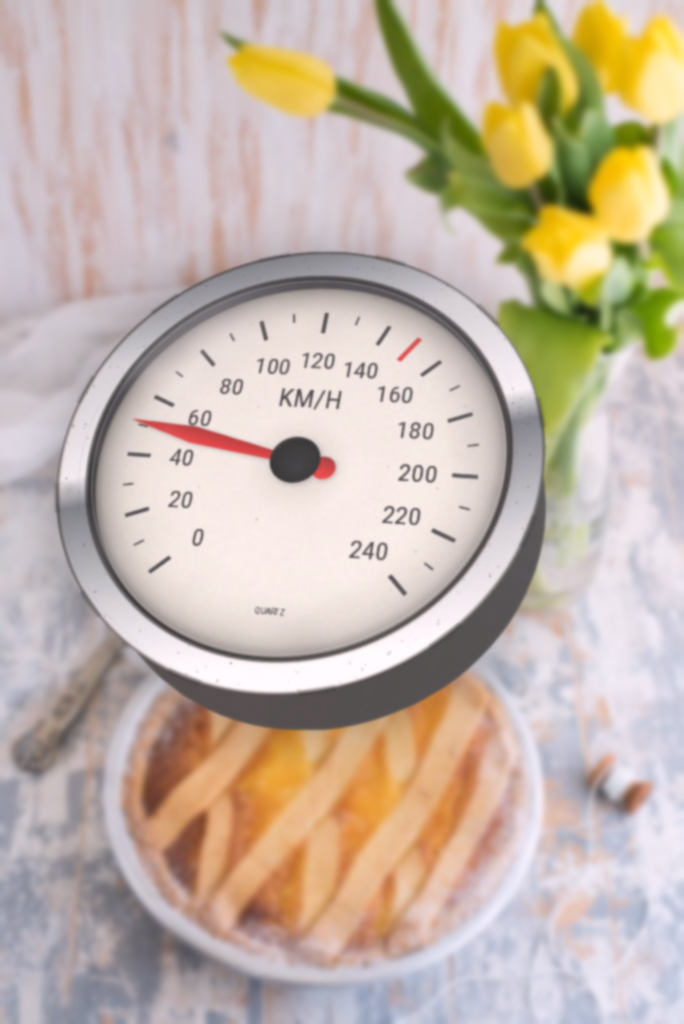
50 km/h
